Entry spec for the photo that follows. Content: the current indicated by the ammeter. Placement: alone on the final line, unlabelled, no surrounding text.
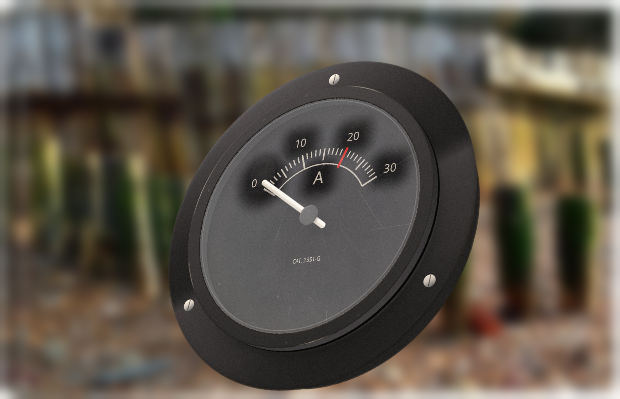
1 A
